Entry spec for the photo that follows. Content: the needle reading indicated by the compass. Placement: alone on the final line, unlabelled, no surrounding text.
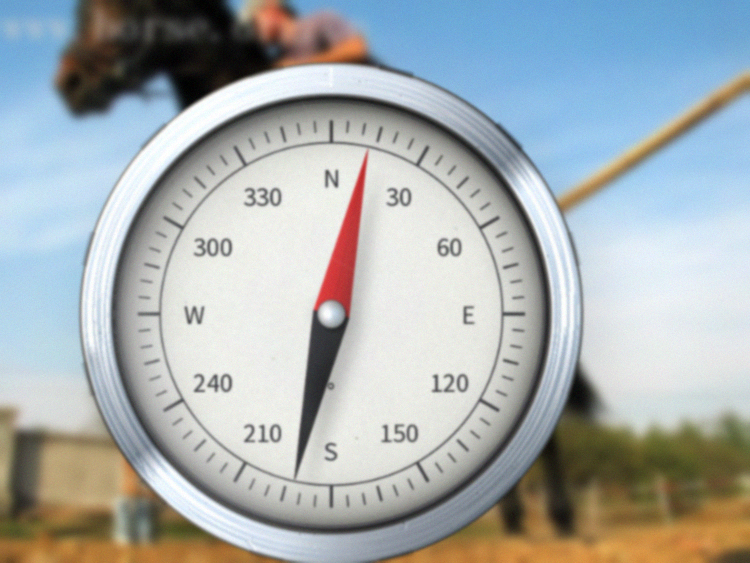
12.5 °
